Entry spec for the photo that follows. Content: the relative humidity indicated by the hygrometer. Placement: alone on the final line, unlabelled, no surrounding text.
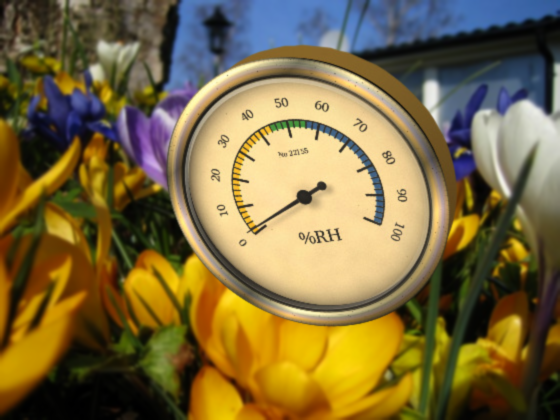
2 %
